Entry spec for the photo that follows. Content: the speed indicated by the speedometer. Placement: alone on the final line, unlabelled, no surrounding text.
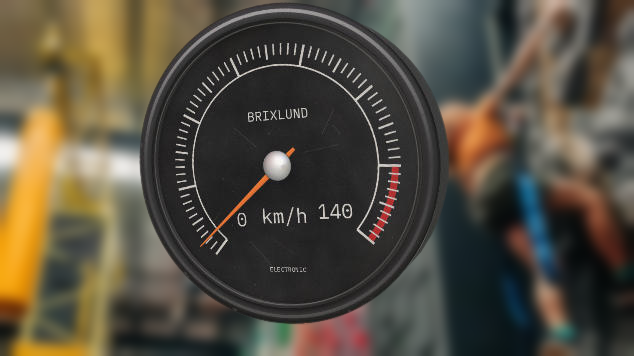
4 km/h
